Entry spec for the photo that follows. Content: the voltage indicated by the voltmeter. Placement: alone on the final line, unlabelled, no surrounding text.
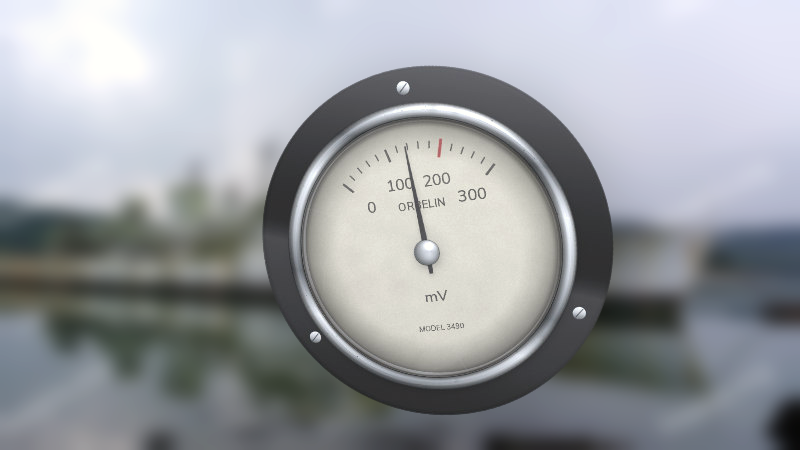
140 mV
